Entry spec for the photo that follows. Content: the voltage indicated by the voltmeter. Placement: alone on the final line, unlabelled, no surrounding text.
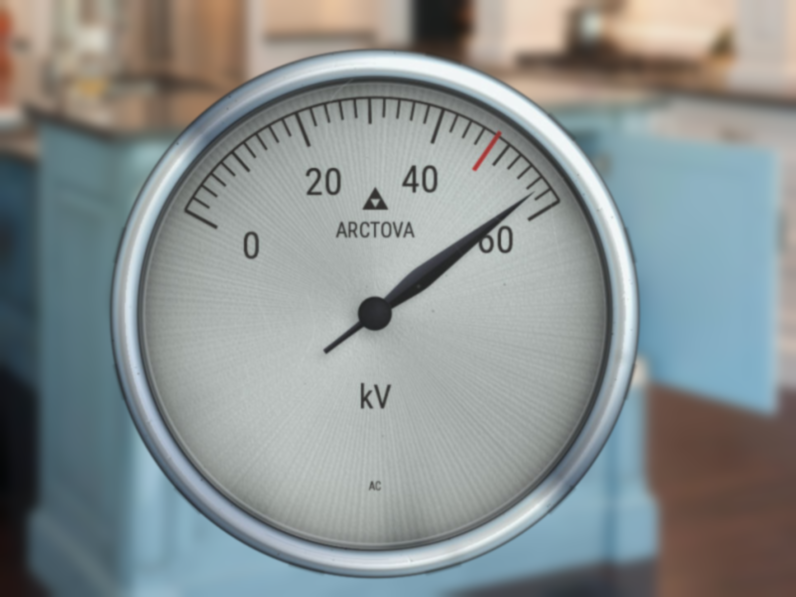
57 kV
